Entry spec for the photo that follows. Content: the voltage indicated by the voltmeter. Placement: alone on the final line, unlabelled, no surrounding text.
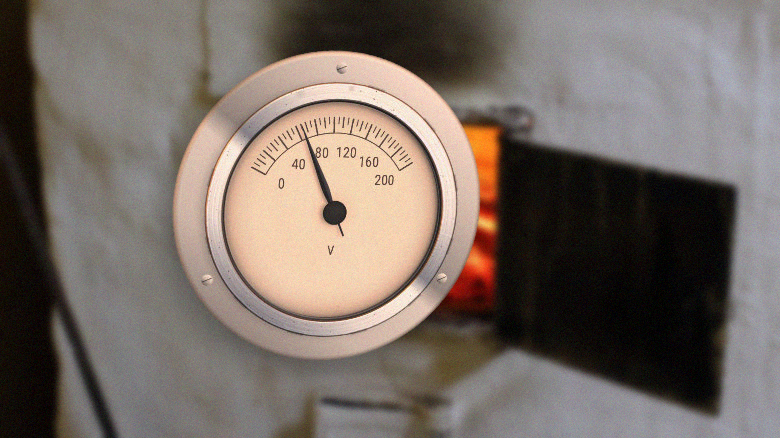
65 V
